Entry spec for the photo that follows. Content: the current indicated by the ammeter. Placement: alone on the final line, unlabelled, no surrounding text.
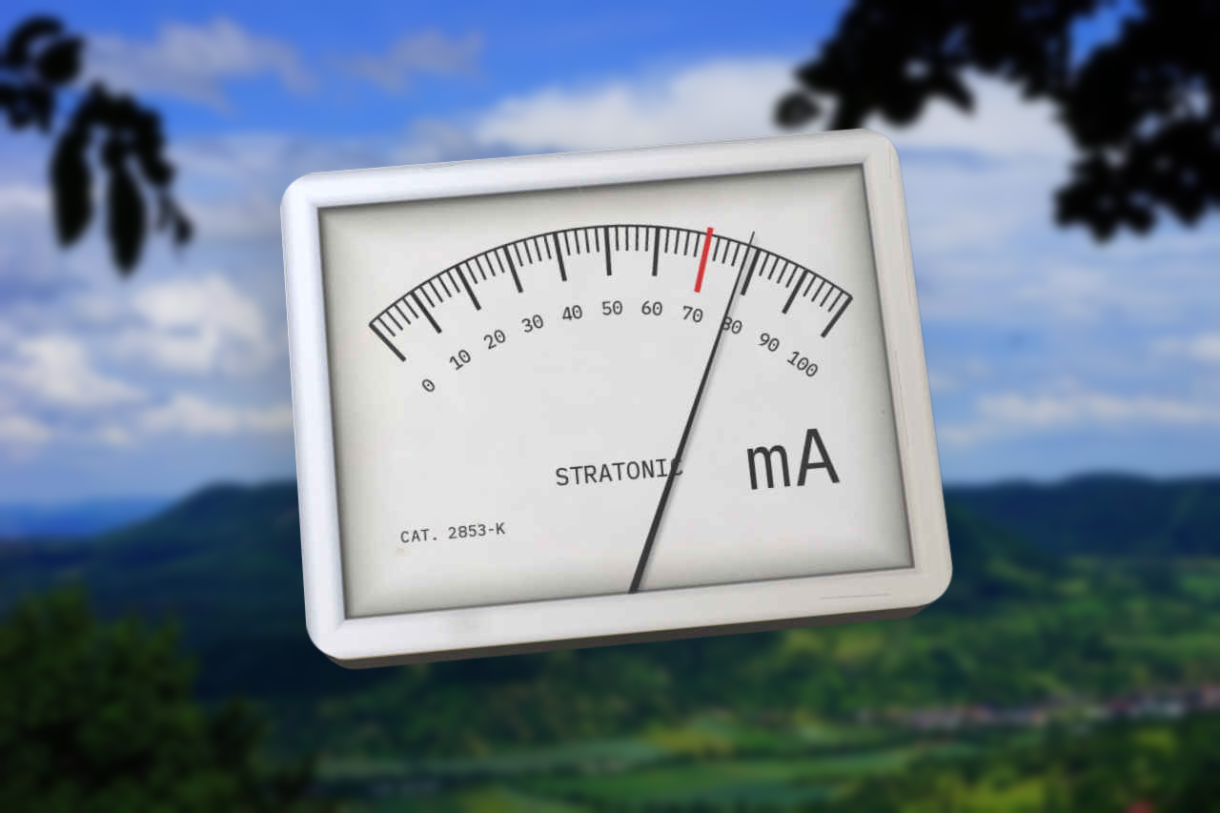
78 mA
